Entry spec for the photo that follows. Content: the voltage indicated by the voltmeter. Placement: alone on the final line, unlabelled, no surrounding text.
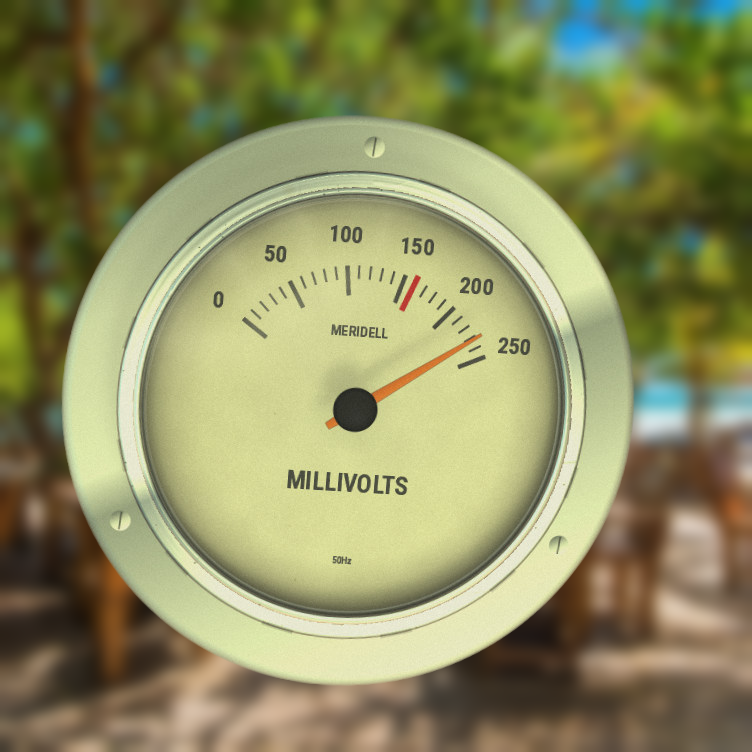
230 mV
